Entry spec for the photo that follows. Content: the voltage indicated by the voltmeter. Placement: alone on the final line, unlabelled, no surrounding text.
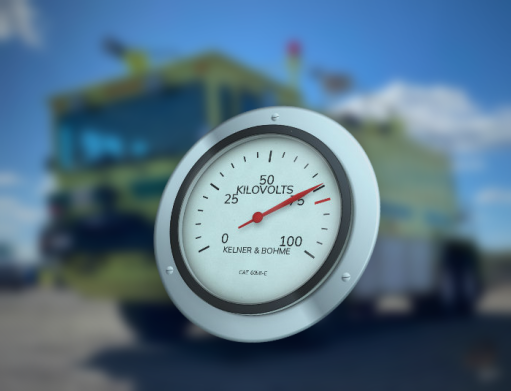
75 kV
